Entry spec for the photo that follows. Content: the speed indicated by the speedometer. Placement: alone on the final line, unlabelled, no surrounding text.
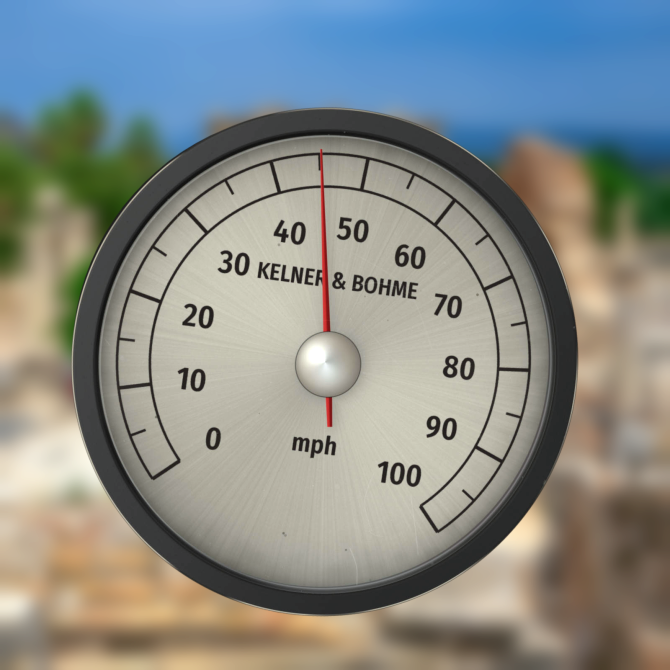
45 mph
